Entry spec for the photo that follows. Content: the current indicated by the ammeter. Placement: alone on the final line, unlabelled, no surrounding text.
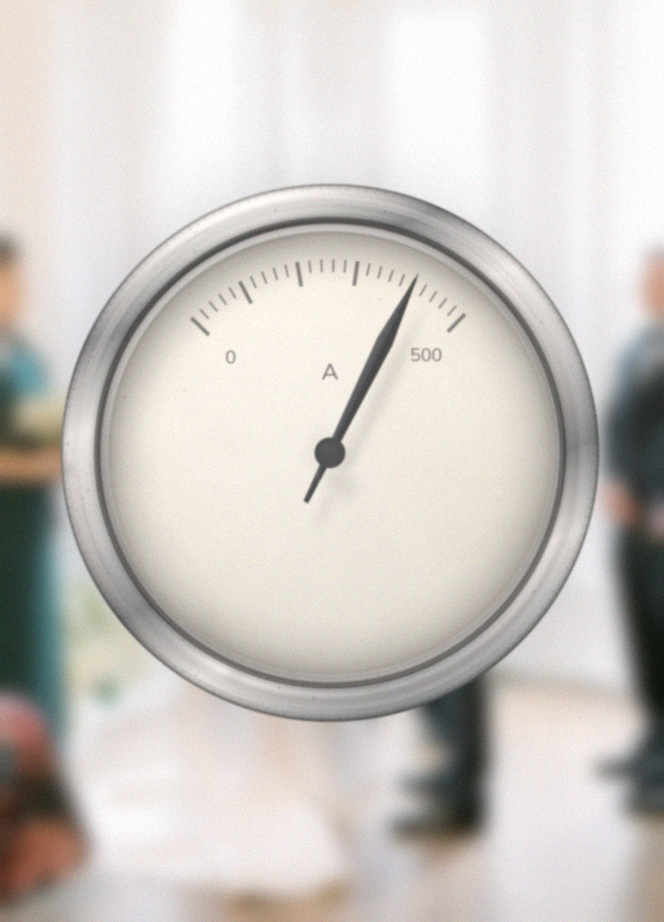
400 A
